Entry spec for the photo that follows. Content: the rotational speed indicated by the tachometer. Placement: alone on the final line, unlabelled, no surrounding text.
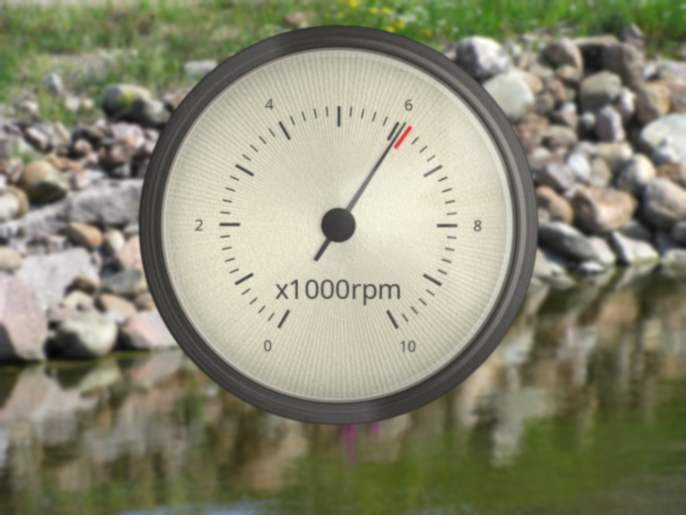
6100 rpm
